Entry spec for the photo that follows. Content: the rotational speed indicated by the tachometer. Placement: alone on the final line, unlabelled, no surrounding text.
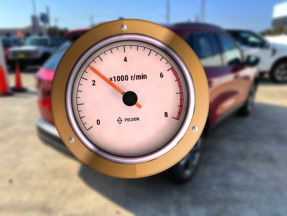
2500 rpm
